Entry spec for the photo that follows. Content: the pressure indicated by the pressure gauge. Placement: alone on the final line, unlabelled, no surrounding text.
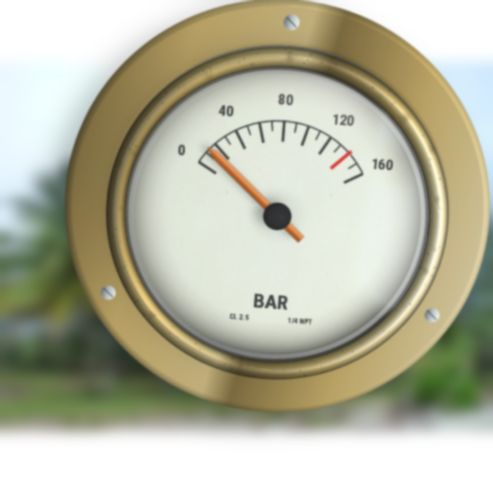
15 bar
